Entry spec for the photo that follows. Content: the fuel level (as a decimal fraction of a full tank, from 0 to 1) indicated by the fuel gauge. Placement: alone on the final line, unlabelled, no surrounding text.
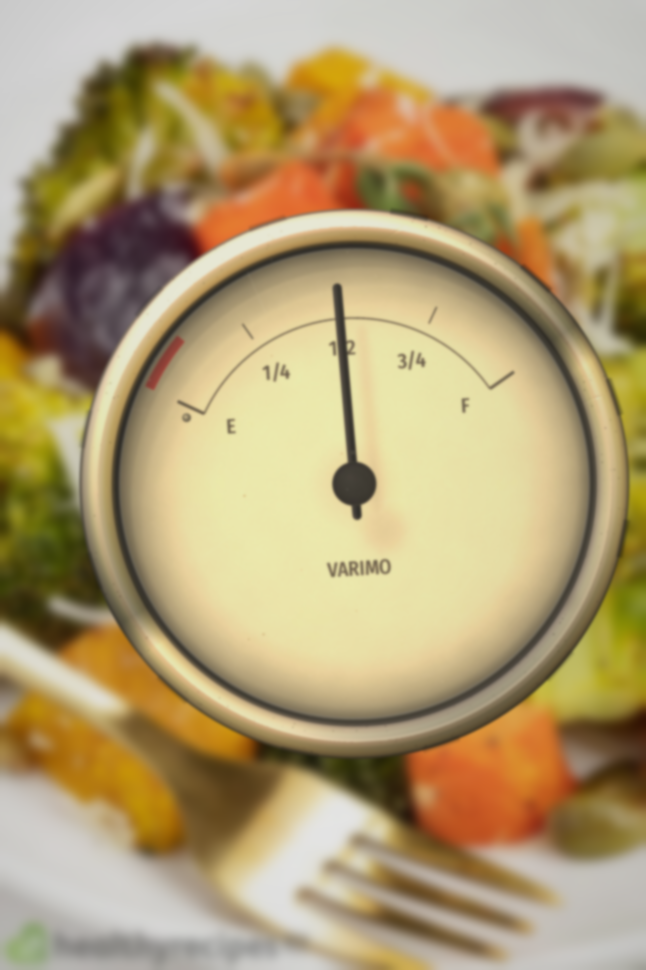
0.5
